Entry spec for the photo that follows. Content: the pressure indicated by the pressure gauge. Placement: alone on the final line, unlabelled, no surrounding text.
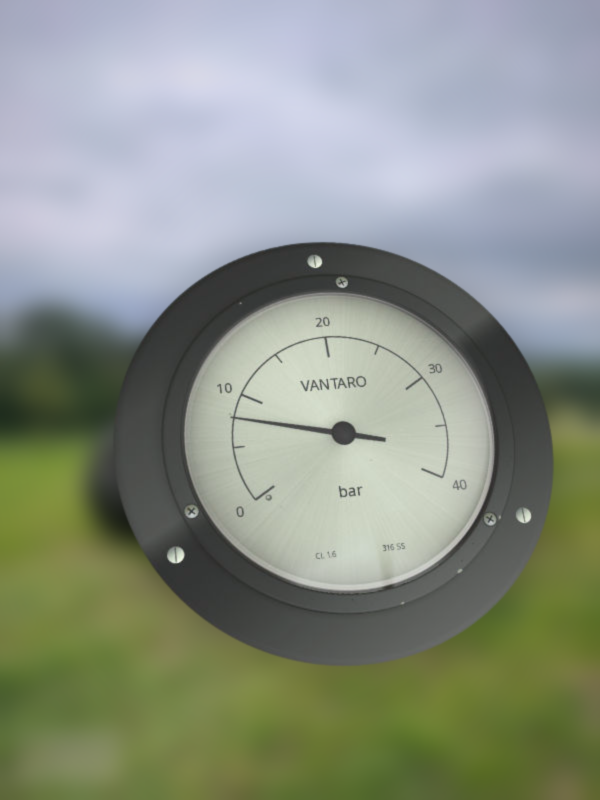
7.5 bar
